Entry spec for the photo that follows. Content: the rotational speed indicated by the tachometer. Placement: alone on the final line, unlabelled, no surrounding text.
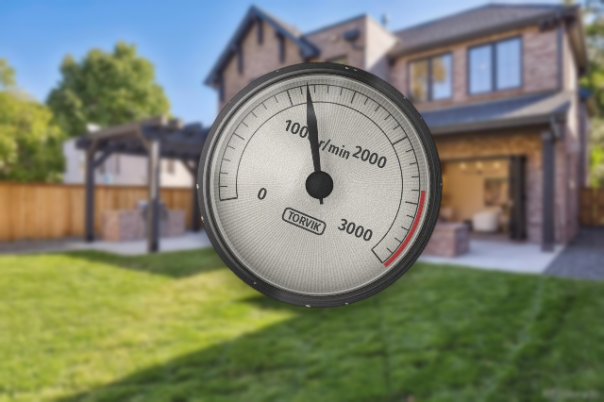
1150 rpm
